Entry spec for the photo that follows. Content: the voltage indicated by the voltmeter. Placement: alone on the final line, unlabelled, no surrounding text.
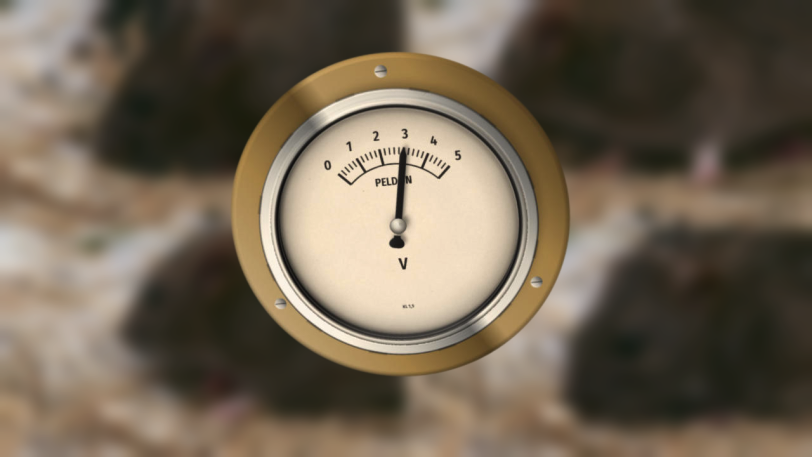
3 V
